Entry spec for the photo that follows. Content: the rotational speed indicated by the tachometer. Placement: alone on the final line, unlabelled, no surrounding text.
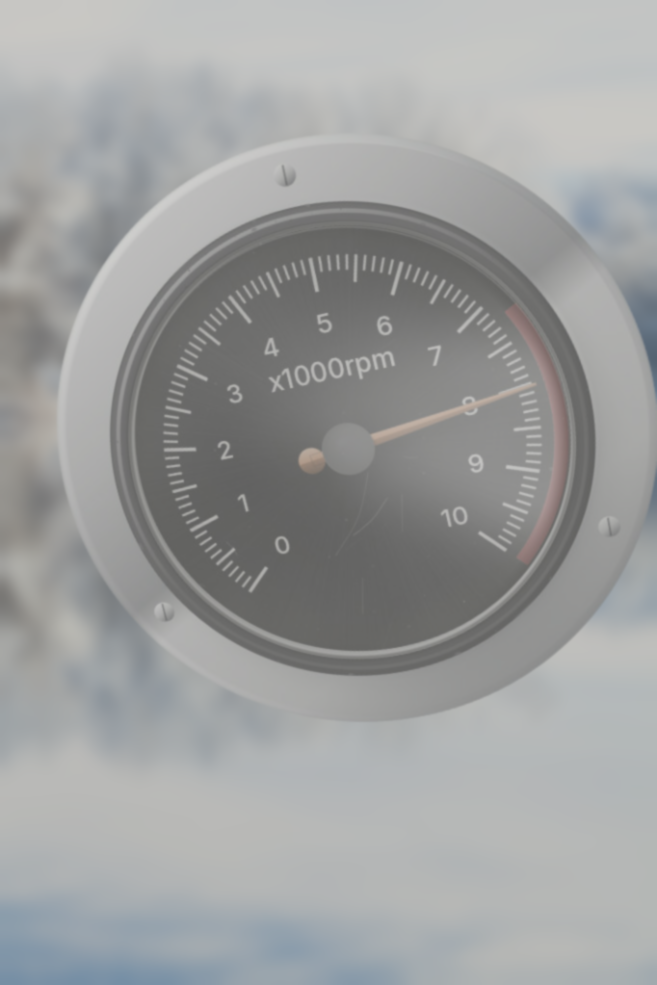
8000 rpm
